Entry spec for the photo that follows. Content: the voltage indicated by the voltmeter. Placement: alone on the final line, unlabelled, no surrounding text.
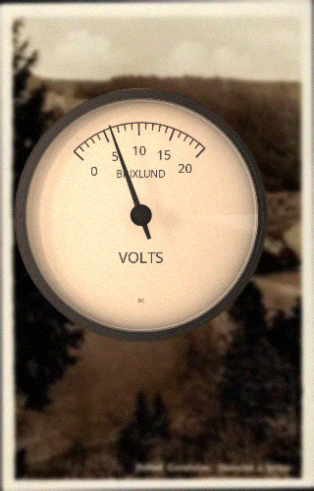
6 V
